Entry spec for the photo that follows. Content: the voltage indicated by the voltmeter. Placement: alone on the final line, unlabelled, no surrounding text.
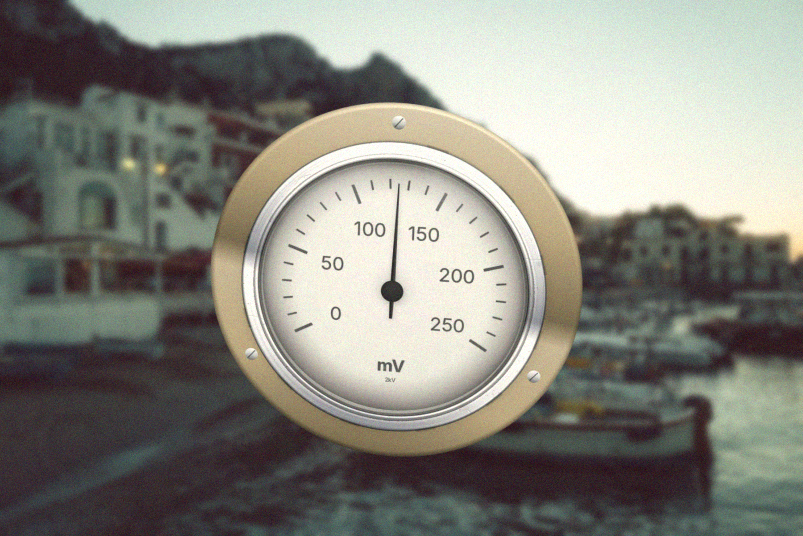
125 mV
